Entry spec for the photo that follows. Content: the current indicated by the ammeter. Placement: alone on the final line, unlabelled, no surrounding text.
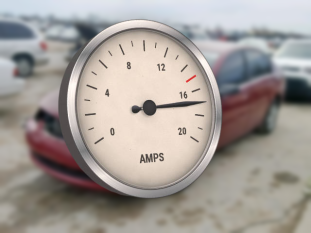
17 A
